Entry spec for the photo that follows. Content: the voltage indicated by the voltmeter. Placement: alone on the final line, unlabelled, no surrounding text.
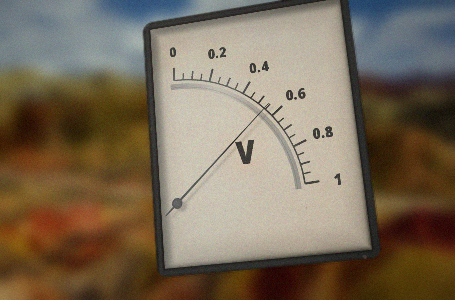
0.55 V
